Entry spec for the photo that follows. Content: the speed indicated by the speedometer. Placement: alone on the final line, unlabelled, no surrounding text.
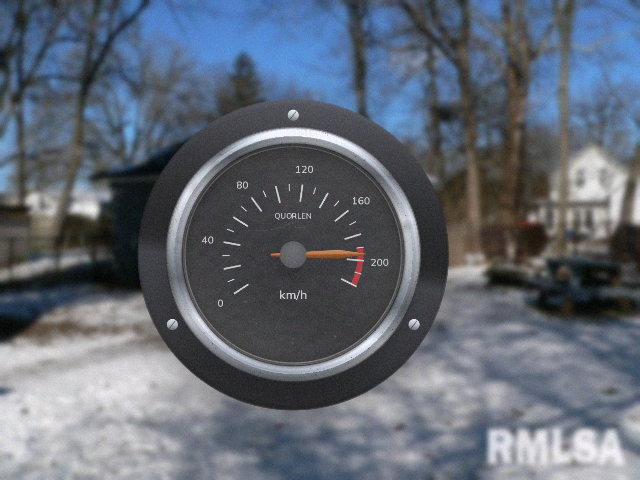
195 km/h
